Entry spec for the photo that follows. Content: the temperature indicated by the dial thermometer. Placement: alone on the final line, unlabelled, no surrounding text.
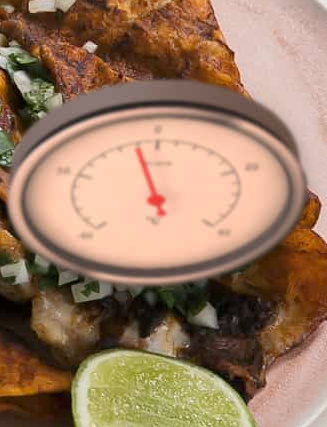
-4 °C
